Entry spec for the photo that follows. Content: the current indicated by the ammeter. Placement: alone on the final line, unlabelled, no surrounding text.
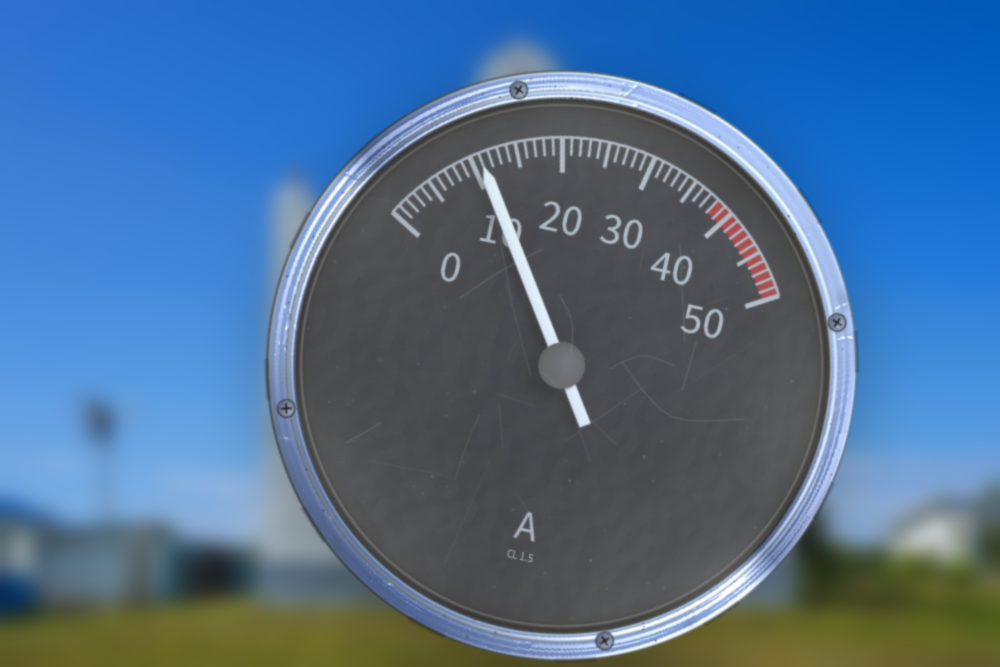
11 A
